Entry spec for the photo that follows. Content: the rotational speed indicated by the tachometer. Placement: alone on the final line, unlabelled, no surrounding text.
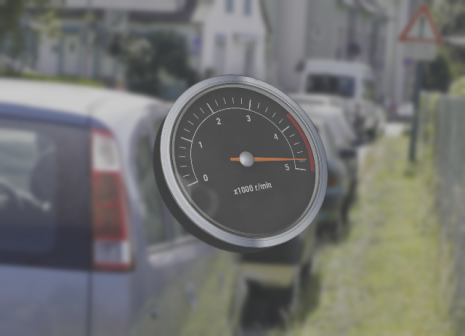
4800 rpm
